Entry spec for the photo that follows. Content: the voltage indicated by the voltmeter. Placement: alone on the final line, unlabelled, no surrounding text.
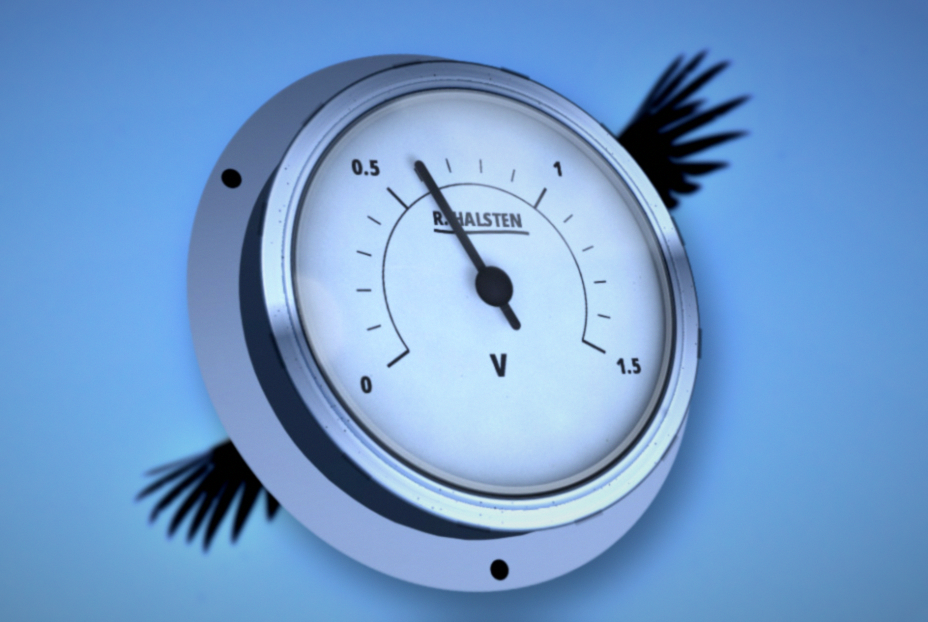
0.6 V
